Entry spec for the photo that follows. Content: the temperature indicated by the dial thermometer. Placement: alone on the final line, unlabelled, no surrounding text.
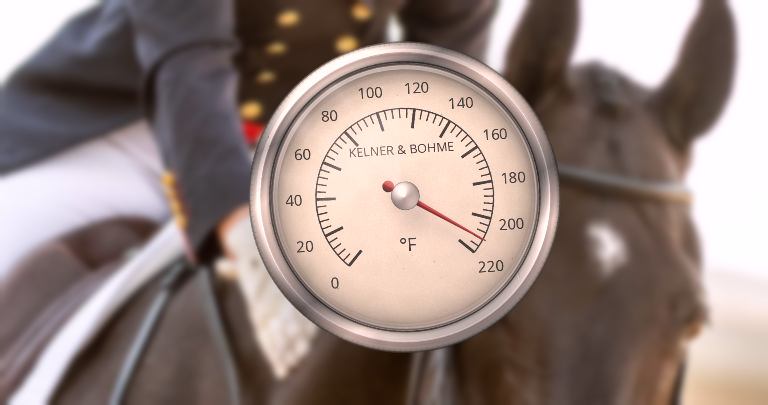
212 °F
